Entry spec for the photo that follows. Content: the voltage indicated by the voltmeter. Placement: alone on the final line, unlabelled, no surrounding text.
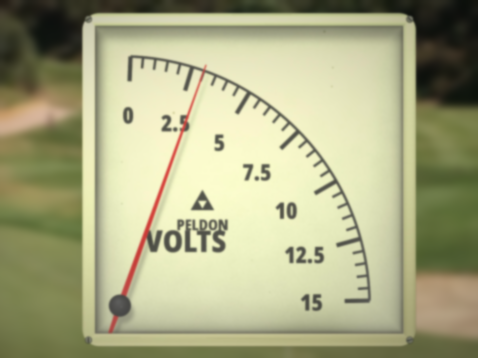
3 V
